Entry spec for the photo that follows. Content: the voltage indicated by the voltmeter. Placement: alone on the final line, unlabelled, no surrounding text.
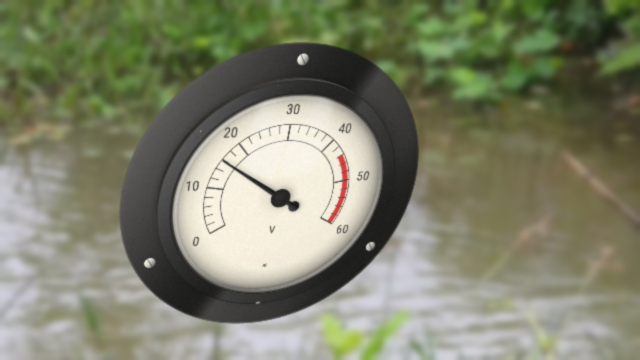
16 V
